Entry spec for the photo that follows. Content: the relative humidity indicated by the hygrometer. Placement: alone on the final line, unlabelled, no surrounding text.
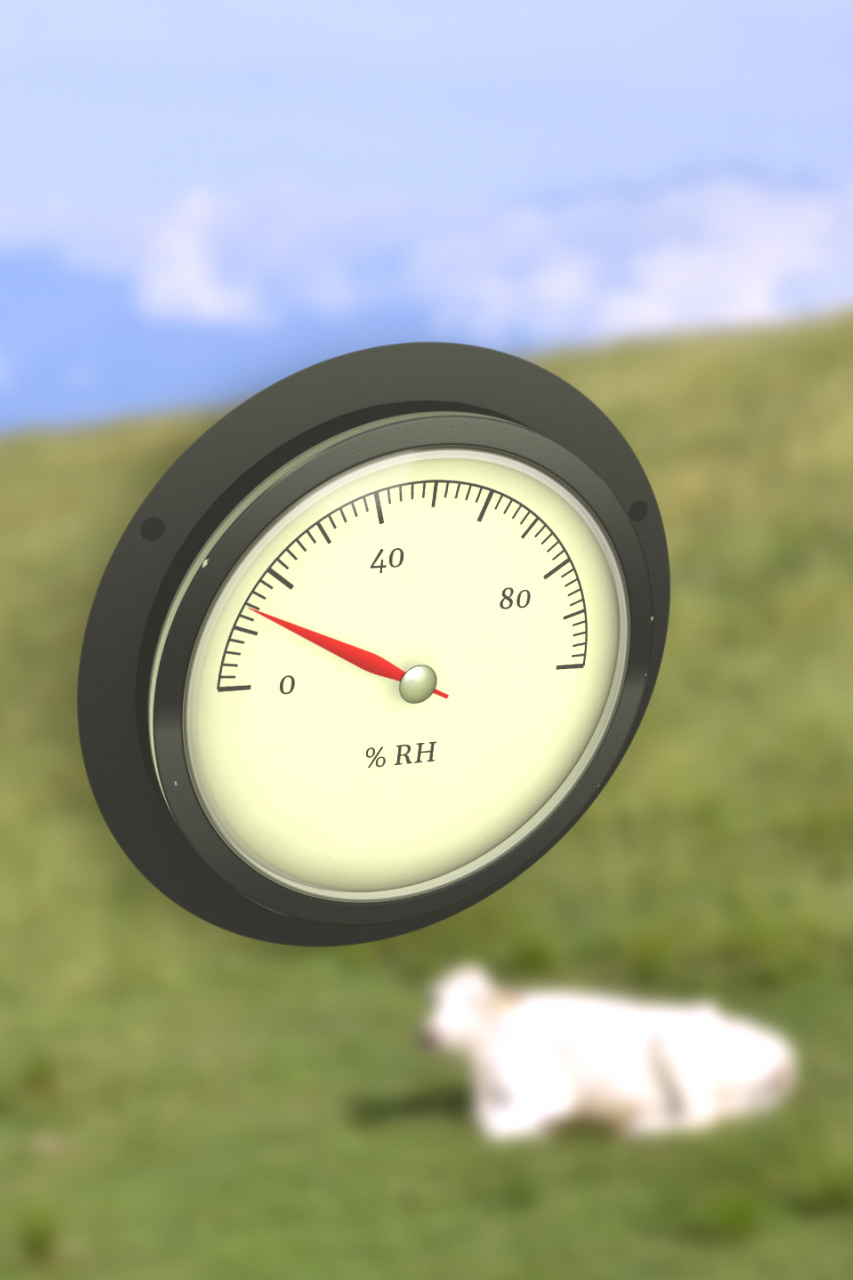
14 %
